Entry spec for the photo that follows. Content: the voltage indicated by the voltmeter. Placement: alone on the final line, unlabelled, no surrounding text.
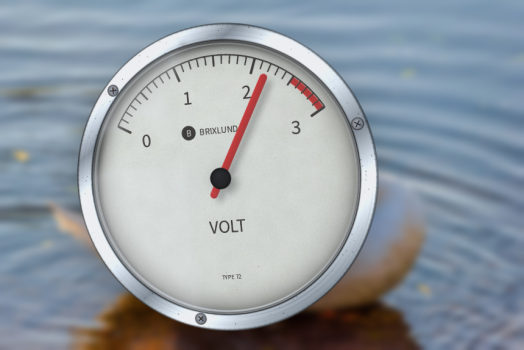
2.2 V
